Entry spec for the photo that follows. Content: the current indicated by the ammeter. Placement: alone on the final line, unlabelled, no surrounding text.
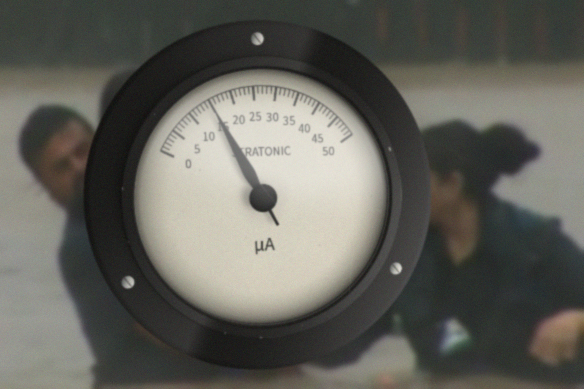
15 µA
